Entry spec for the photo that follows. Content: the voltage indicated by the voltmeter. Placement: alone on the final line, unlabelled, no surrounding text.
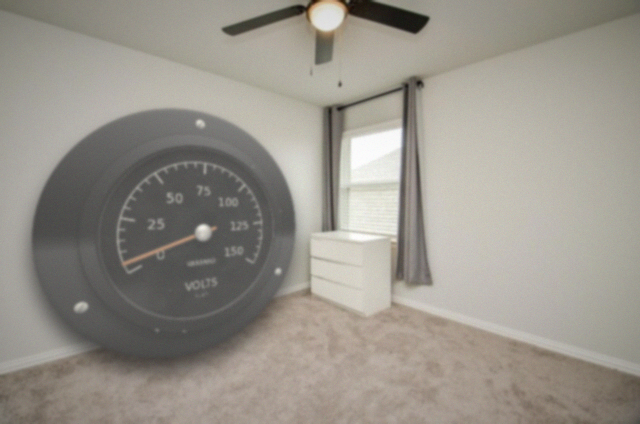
5 V
